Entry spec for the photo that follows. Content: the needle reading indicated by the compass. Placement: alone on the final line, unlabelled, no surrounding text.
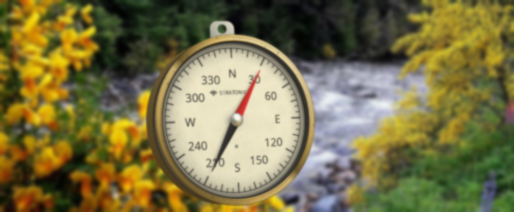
30 °
